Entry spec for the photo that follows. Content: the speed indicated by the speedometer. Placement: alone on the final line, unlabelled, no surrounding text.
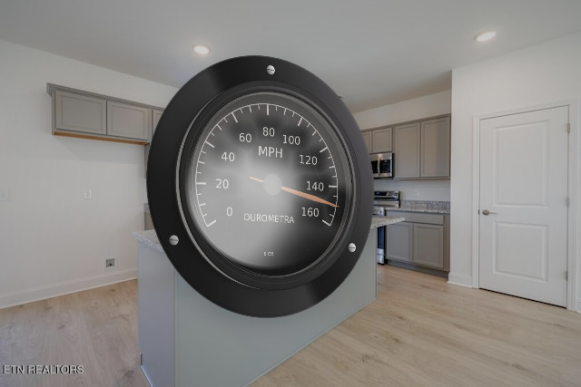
150 mph
